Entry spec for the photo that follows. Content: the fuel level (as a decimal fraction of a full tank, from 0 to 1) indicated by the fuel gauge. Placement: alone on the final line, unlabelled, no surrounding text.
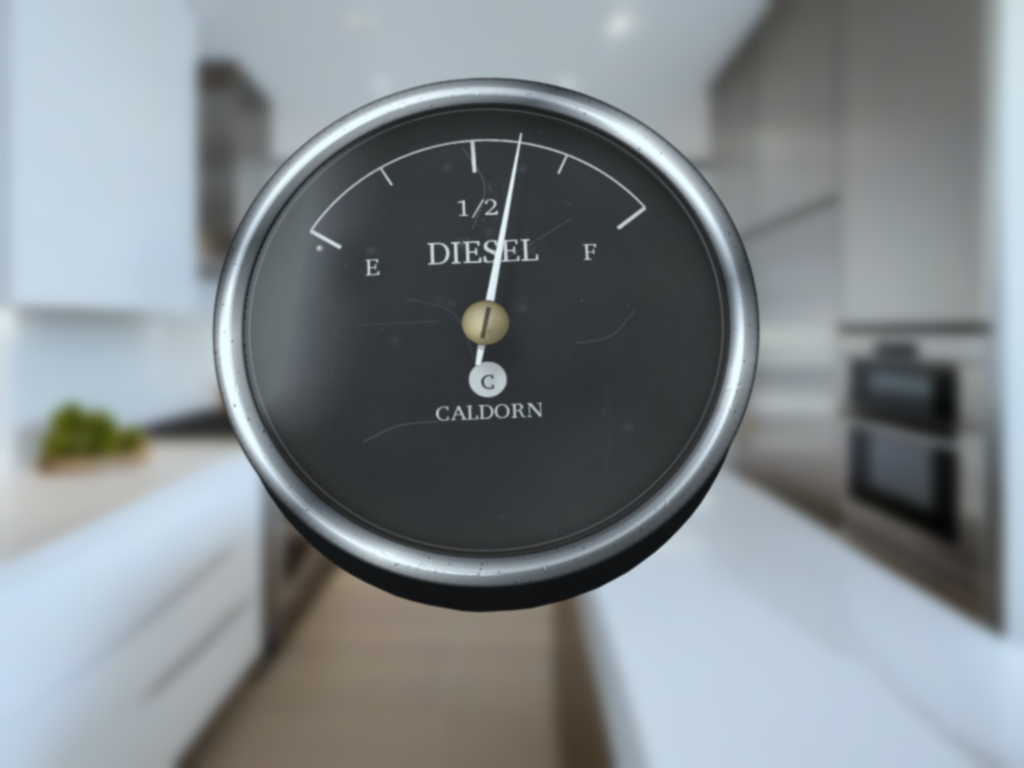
0.625
